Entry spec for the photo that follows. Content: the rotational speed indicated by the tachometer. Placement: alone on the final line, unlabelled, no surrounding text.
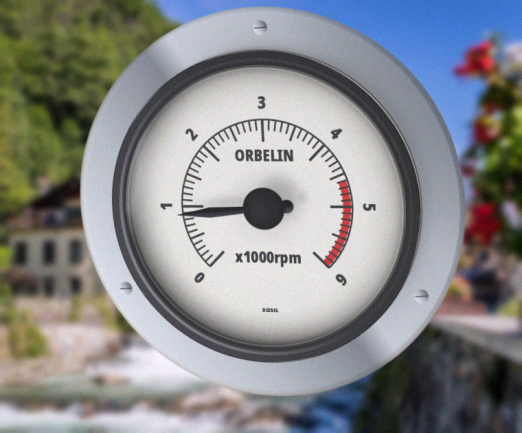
900 rpm
